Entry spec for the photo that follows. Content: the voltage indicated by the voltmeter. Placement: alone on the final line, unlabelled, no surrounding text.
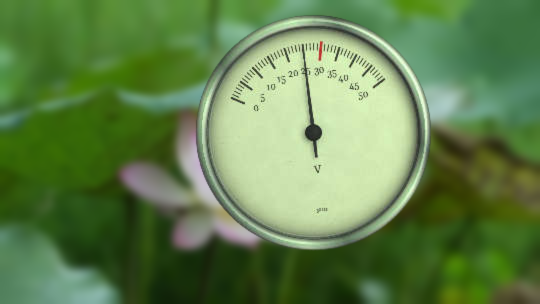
25 V
